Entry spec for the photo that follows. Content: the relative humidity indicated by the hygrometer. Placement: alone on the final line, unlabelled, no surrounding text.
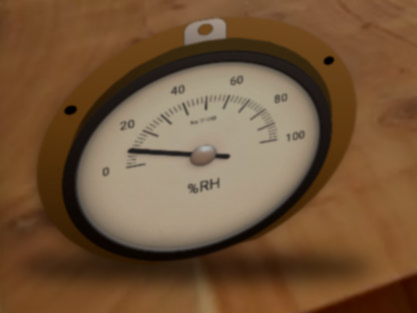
10 %
